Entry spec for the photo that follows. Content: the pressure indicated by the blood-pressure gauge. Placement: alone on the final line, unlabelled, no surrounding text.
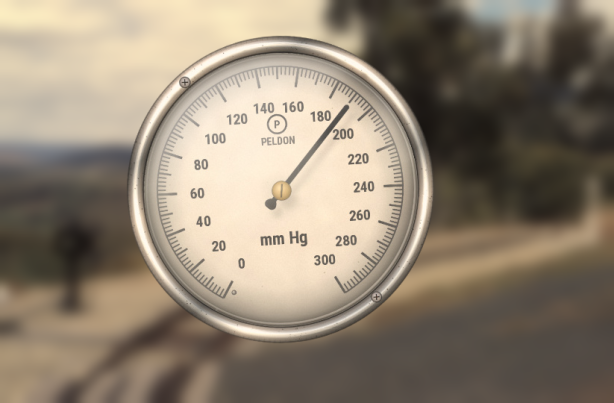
190 mmHg
